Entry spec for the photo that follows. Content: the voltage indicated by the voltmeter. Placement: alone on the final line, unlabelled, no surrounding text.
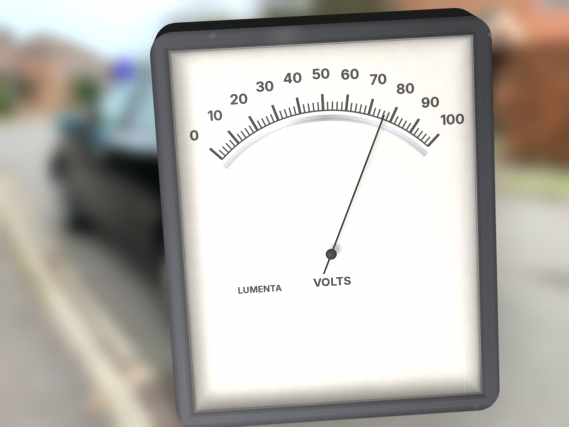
76 V
